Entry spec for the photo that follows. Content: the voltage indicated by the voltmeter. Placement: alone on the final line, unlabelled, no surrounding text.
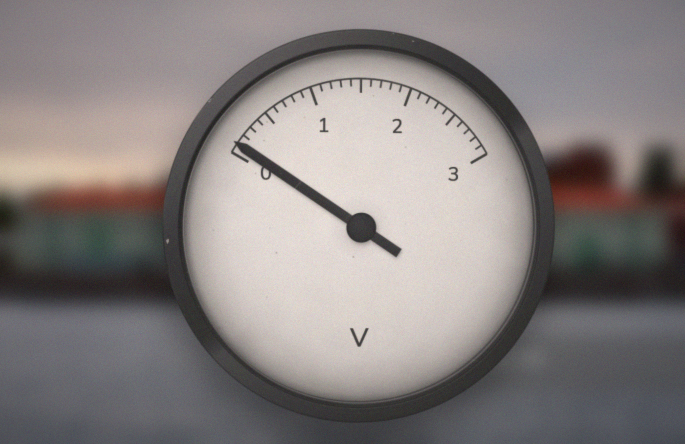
0.1 V
